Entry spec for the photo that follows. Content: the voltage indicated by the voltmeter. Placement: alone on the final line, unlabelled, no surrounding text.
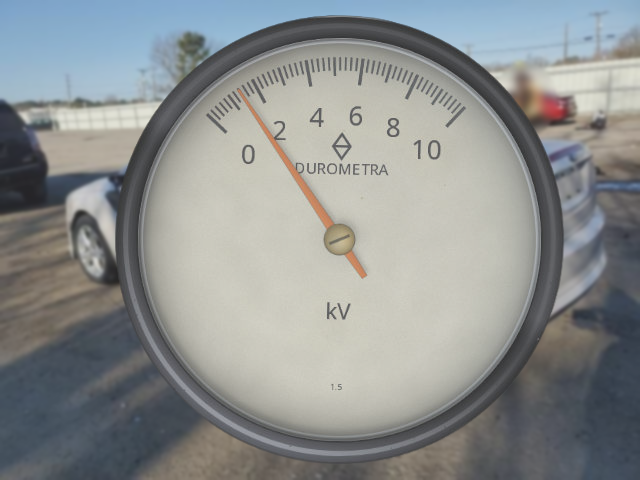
1.4 kV
